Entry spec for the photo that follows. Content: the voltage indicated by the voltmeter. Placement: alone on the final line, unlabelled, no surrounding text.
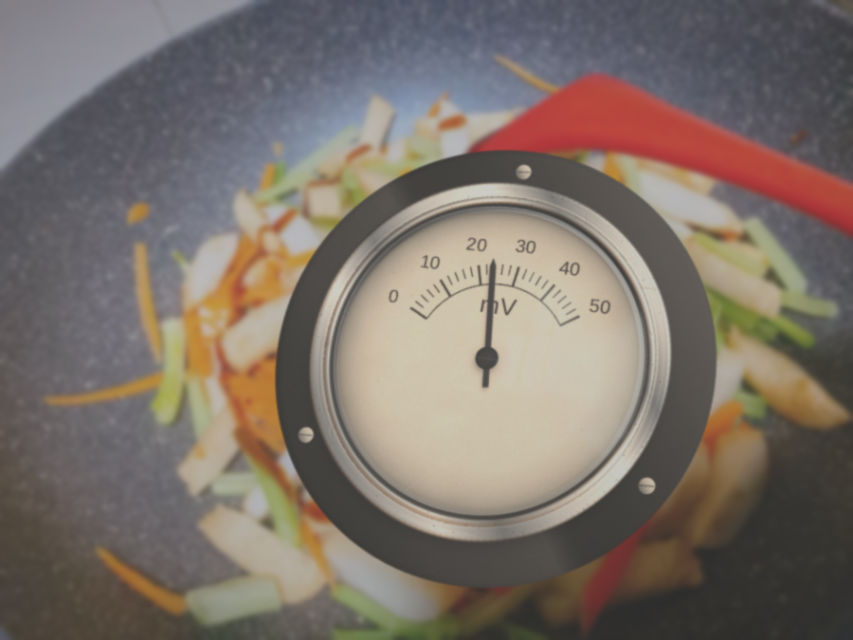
24 mV
